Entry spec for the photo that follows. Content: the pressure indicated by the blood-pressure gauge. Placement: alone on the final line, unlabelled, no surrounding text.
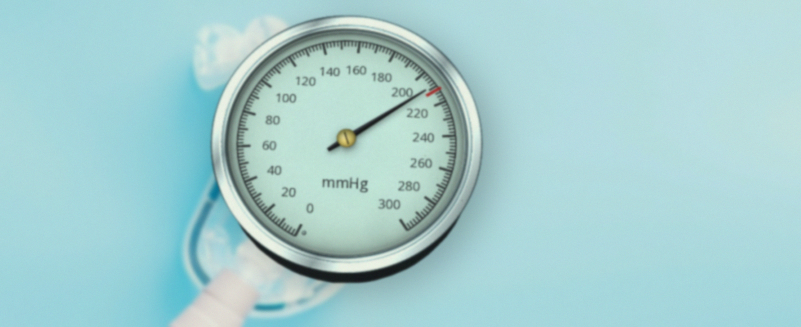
210 mmHg
